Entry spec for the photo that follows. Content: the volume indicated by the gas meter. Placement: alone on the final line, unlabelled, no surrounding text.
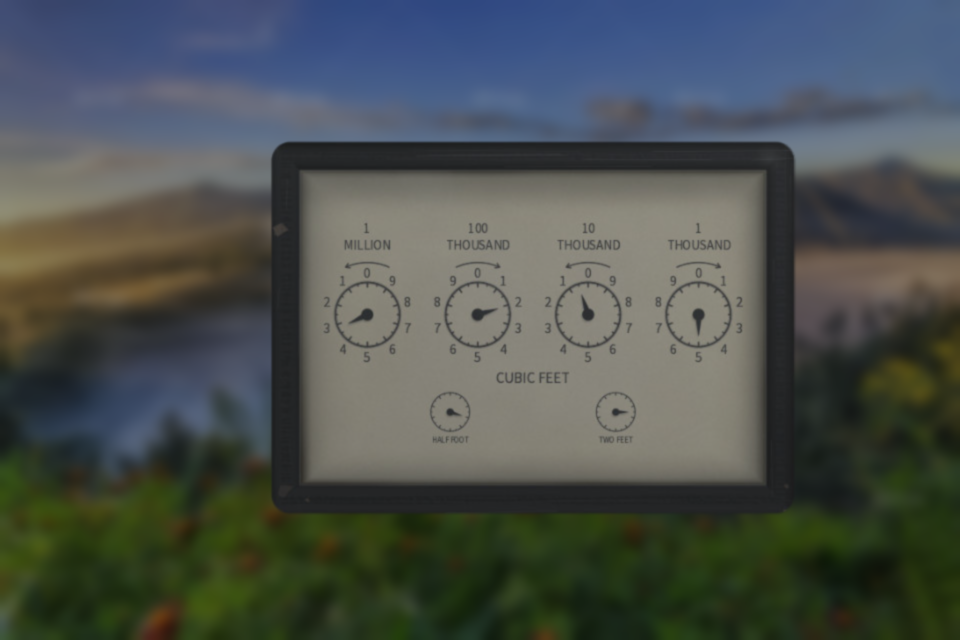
320500 ft³
